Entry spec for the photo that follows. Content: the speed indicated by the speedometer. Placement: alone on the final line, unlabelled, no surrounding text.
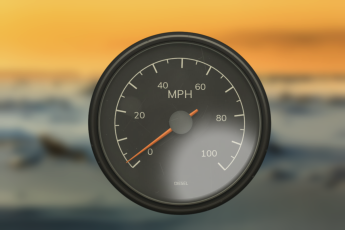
2.5 mph
